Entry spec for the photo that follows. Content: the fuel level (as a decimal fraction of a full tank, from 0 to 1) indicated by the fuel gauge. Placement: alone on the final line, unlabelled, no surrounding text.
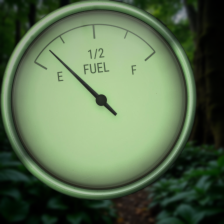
0.125
